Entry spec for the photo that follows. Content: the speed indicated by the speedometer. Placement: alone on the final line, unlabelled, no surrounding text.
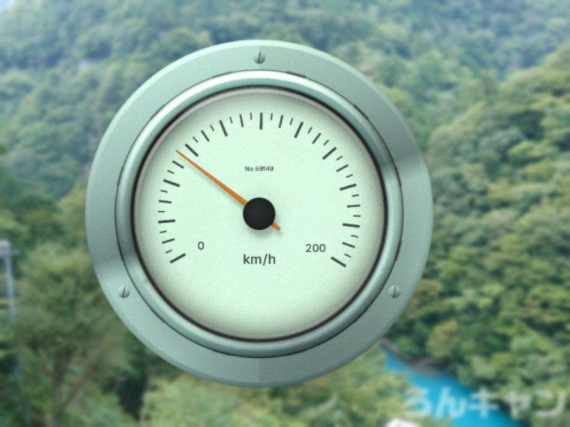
55 km/h
